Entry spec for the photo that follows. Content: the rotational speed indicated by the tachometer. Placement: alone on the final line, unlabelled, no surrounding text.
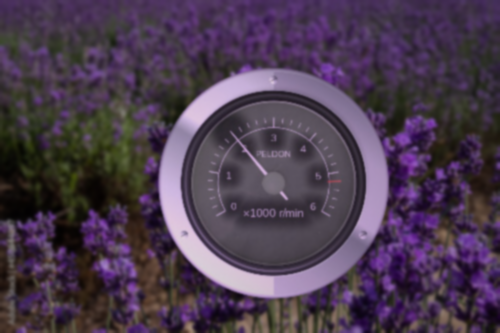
2000 rpm
